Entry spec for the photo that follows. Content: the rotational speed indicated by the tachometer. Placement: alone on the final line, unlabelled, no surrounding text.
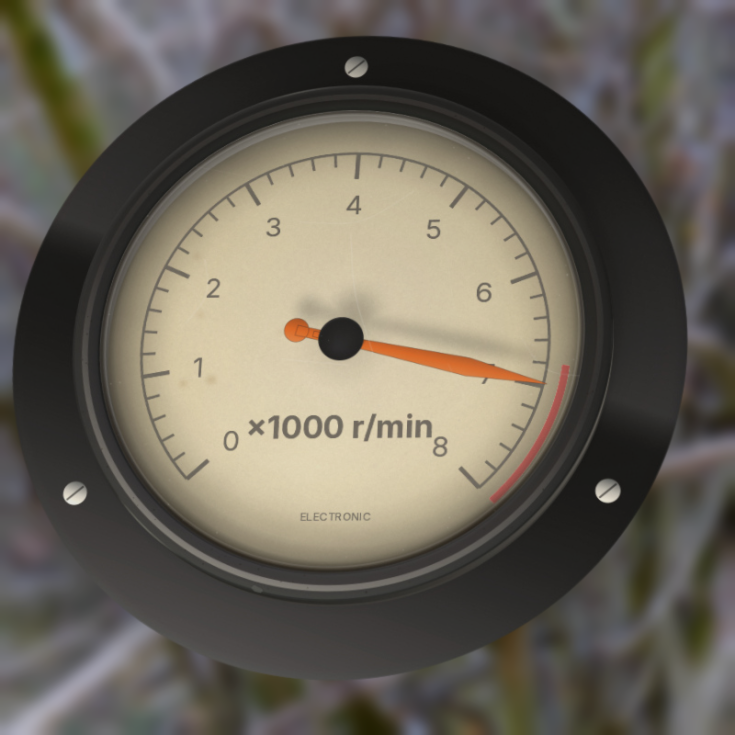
7000 rpm
